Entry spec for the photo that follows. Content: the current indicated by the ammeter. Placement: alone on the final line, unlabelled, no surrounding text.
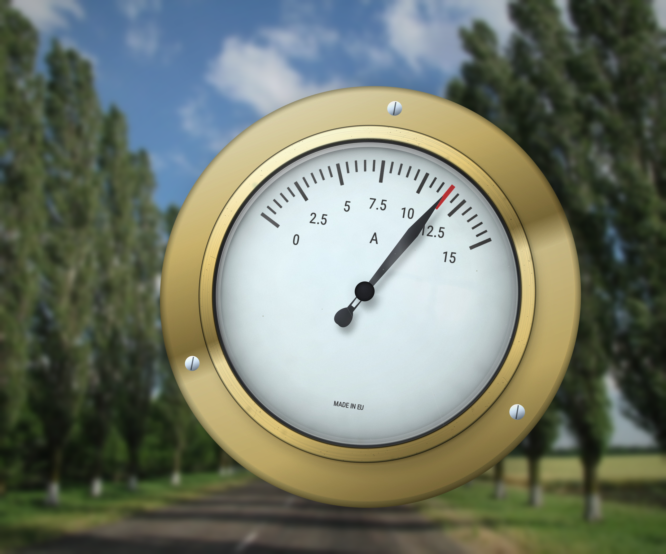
11.5 A
